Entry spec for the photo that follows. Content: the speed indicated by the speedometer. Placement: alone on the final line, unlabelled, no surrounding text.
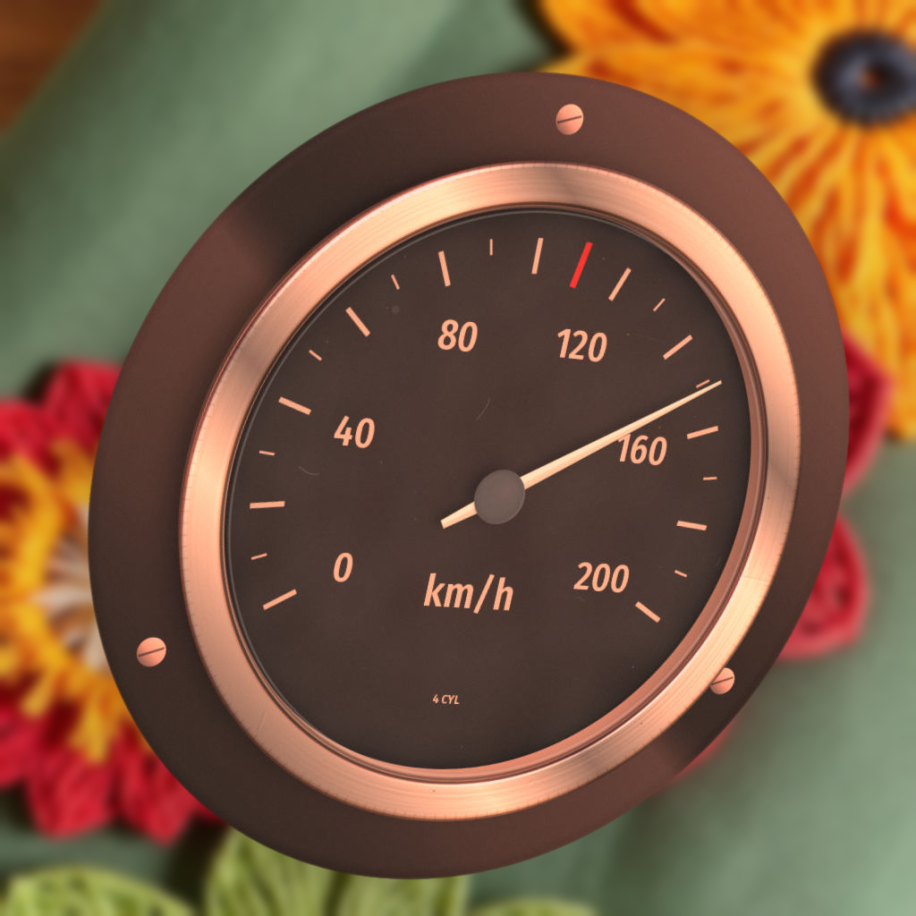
150 km/h
